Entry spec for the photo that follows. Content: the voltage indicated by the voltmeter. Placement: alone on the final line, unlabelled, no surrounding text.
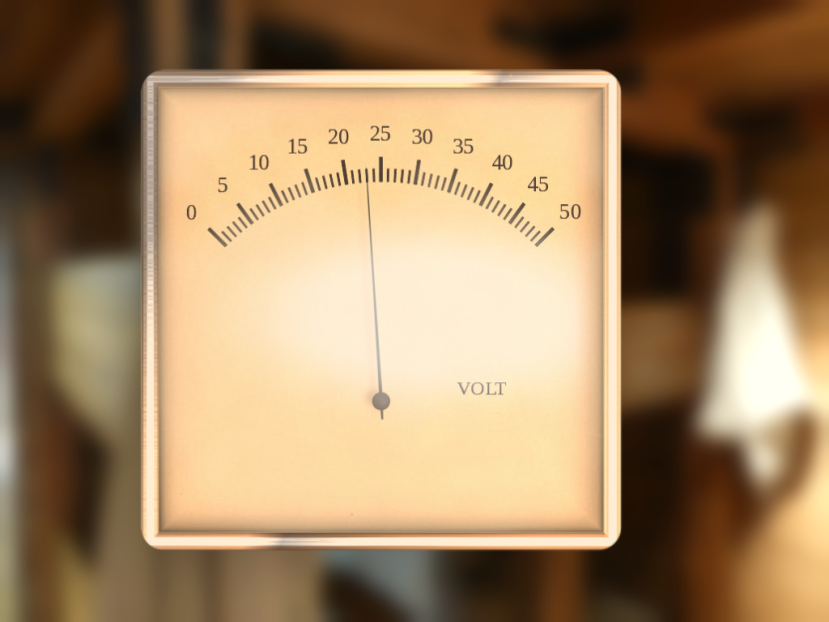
23 V
